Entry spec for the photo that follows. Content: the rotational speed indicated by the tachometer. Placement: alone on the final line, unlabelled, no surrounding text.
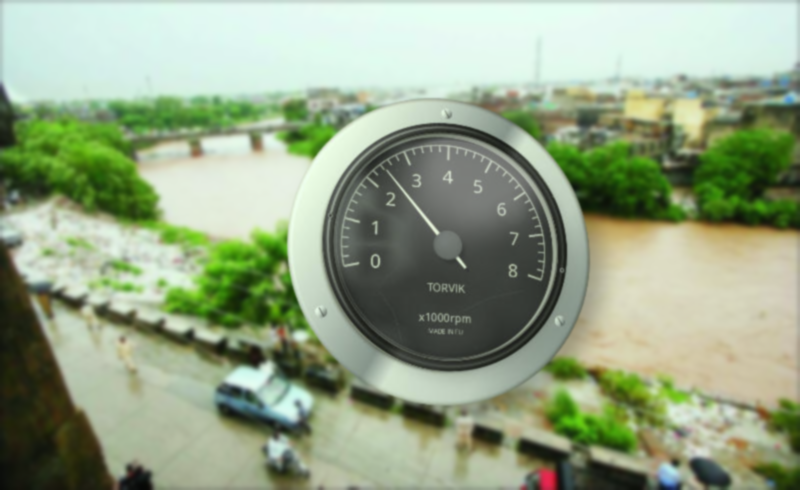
2400 rpm
